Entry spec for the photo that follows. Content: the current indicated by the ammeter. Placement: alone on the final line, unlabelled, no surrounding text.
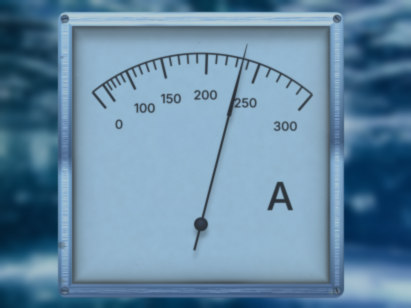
235 A
